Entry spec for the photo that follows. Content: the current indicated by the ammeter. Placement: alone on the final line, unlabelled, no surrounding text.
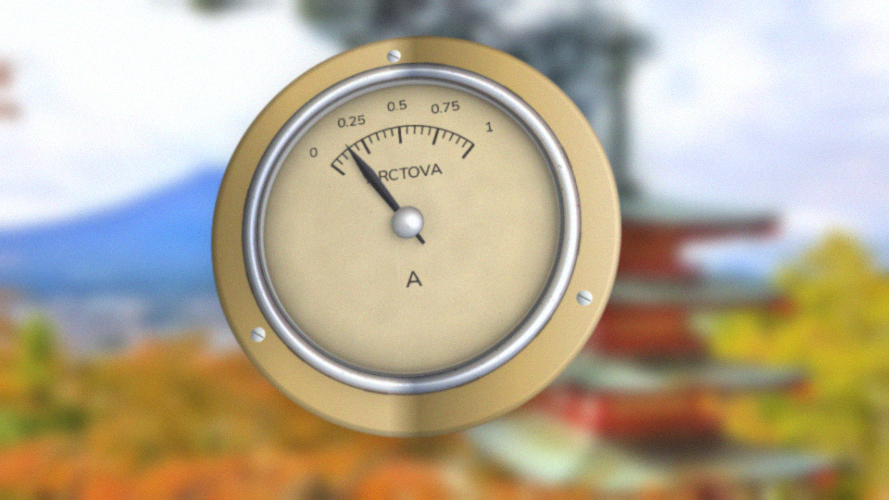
0.15 A
